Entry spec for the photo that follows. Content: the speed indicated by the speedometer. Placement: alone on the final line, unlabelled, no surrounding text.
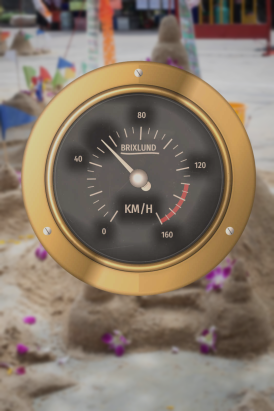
55 km/h
